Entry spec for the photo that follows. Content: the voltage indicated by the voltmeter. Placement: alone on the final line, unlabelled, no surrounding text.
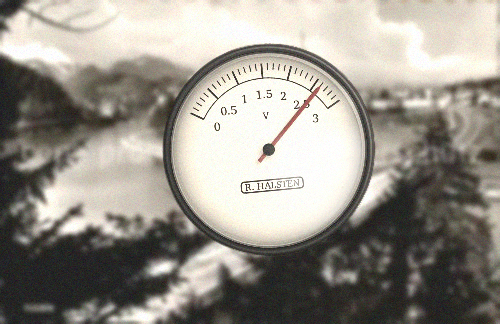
2.6 V
